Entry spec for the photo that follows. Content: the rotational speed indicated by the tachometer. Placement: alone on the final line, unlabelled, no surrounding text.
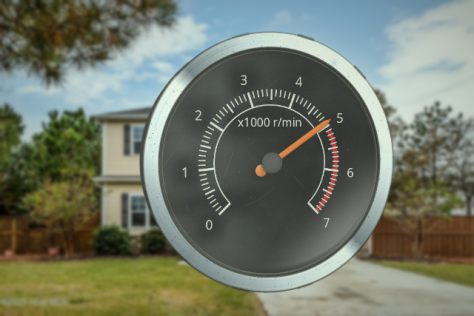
4900 rpm
